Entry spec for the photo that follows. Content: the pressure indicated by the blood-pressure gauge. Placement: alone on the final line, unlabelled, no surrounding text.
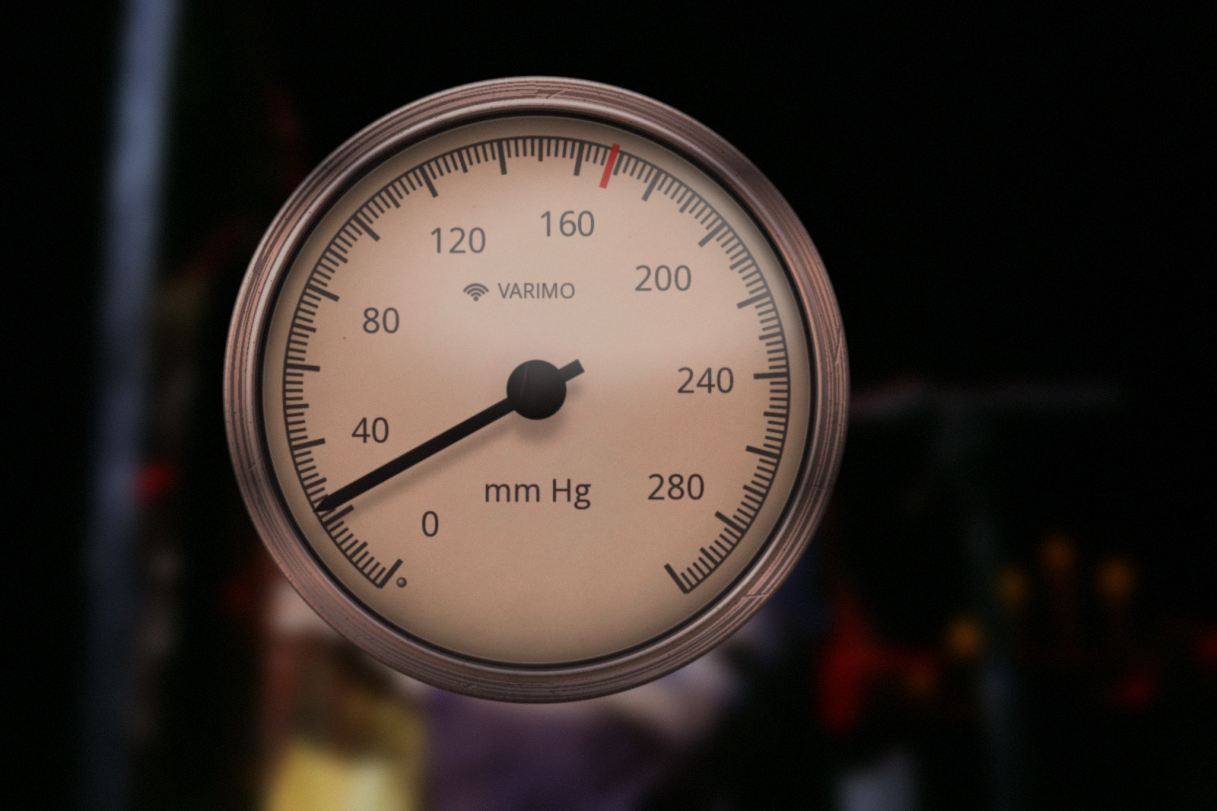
24 mmHg
